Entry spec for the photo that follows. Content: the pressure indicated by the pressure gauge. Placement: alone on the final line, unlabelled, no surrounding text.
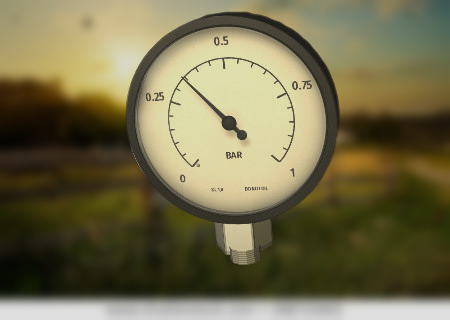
0.35 bar
